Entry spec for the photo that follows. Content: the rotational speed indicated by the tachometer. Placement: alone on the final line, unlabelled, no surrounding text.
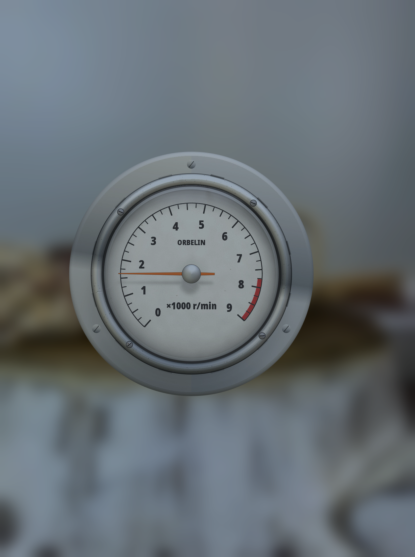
1625 rpm
